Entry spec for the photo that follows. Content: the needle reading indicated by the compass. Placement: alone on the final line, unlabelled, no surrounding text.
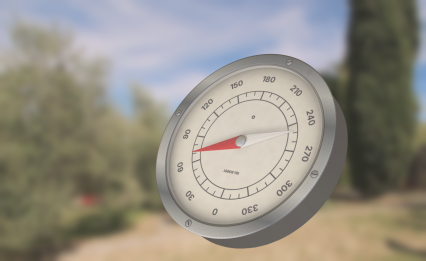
70 °
